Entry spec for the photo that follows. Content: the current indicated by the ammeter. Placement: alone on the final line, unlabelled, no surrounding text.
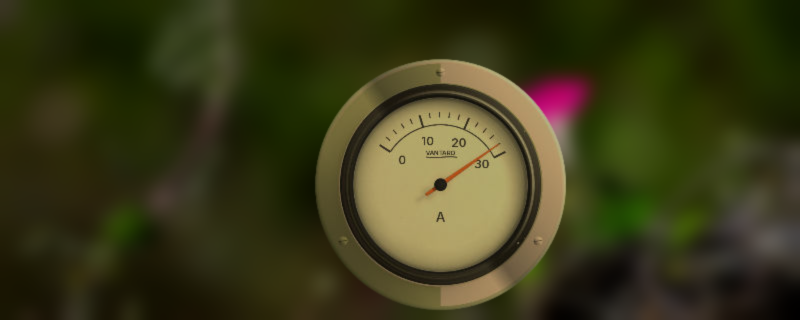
28 A
